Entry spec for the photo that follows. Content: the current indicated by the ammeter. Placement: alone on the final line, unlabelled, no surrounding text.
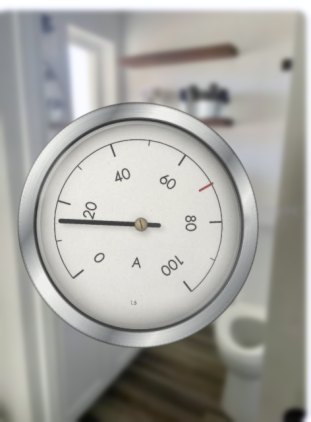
15 A
